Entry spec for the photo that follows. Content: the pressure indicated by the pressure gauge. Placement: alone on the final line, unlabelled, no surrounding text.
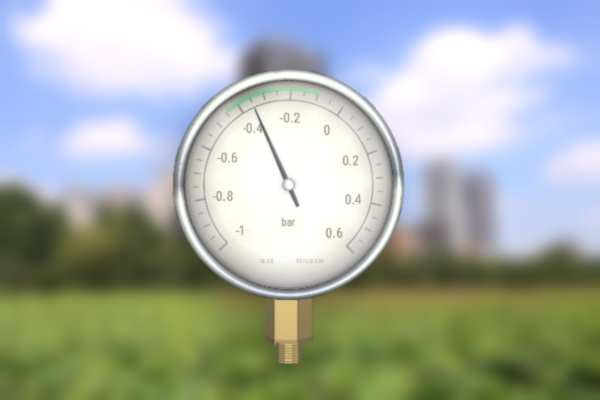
-0.35 bar
